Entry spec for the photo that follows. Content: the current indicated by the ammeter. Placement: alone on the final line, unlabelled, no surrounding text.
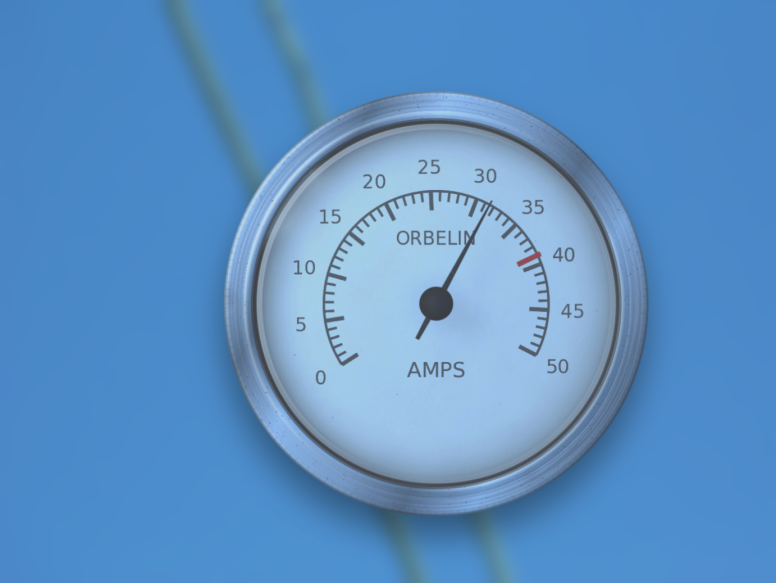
31.5 A
